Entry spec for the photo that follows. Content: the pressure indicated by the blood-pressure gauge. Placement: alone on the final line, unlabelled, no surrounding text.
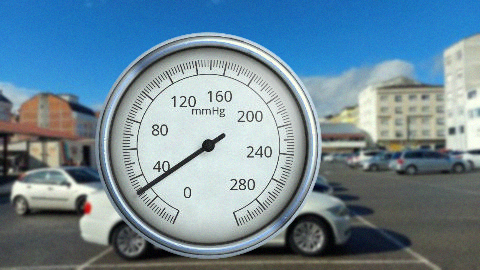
30 mmHg
